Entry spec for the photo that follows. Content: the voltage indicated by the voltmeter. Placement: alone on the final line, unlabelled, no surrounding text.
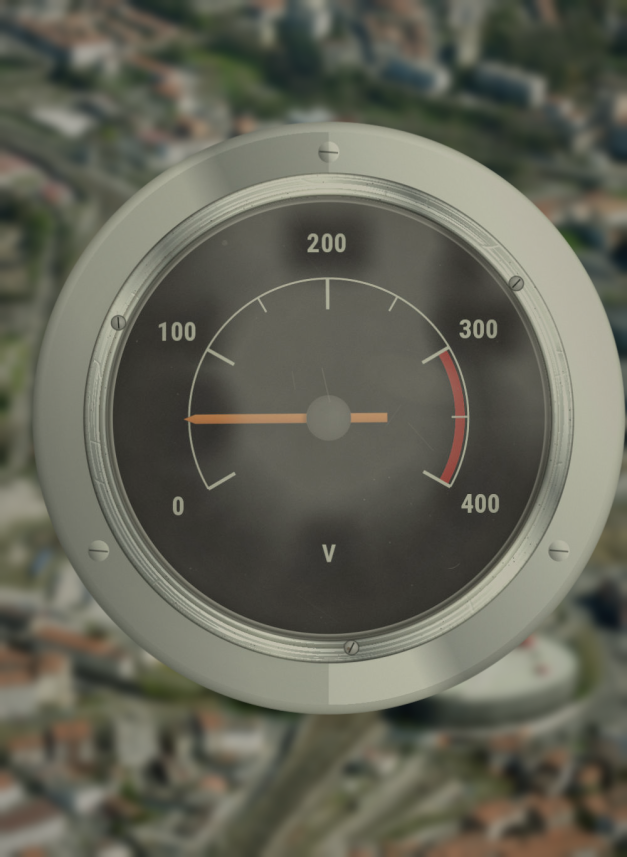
50 V
